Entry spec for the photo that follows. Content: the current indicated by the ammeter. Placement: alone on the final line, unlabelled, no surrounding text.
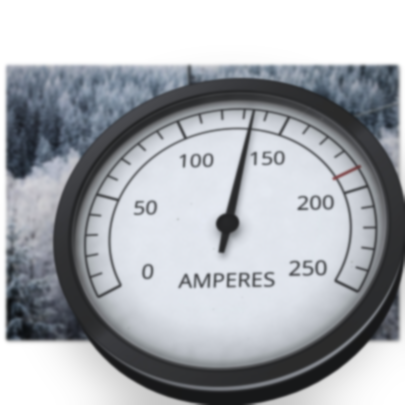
135 A
